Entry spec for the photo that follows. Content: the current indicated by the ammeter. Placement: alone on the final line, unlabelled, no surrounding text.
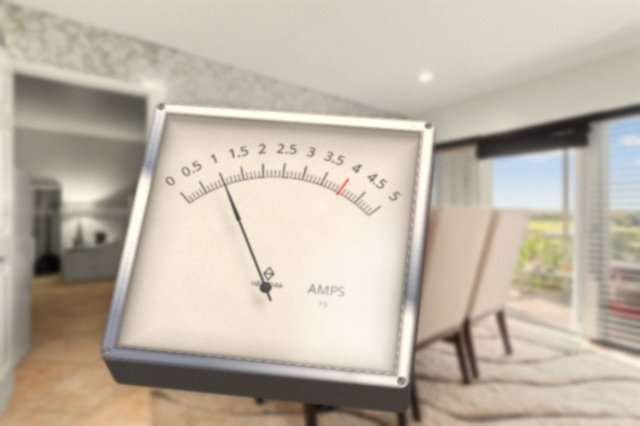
1 A
